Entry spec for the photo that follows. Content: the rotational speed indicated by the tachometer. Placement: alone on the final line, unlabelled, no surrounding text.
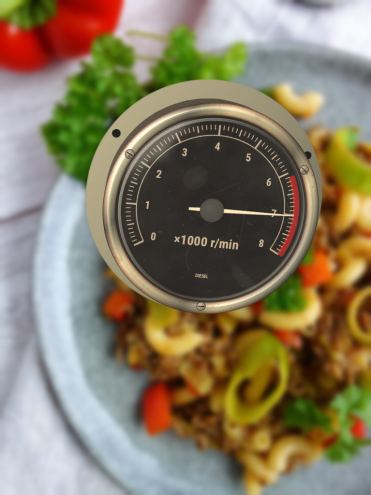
7000 rpm
